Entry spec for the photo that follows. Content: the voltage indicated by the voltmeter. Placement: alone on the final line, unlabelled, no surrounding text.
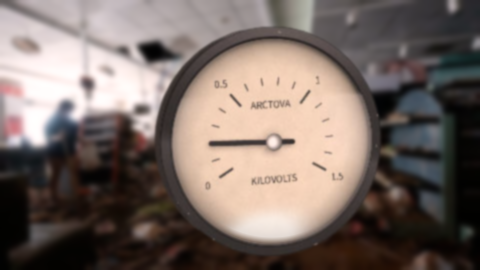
0.2 kV
